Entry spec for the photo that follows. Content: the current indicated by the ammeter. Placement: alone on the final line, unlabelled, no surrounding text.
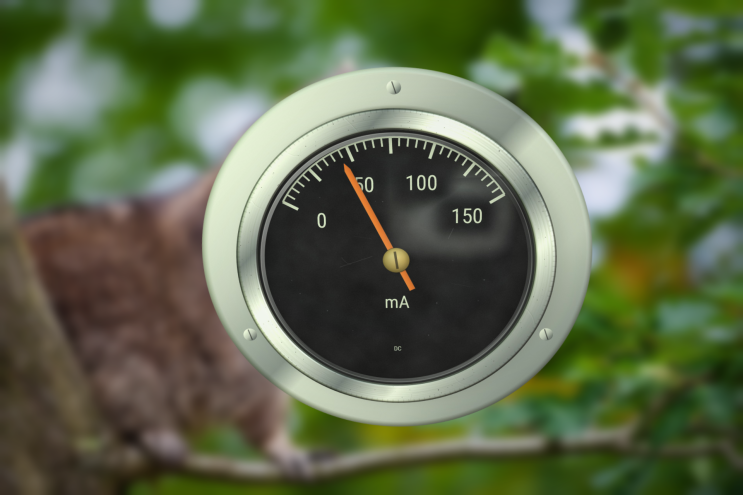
45 mA
